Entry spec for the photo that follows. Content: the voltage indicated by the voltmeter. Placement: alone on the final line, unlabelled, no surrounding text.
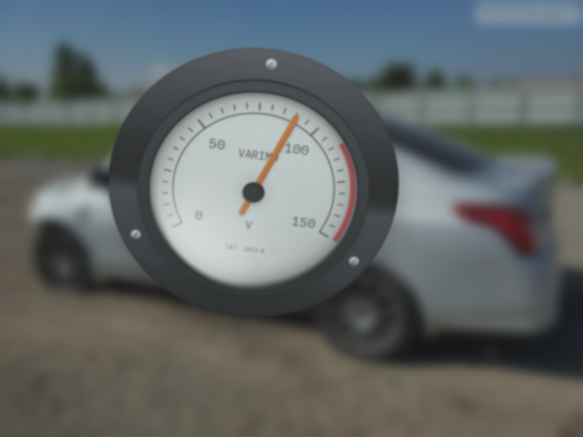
90 V
